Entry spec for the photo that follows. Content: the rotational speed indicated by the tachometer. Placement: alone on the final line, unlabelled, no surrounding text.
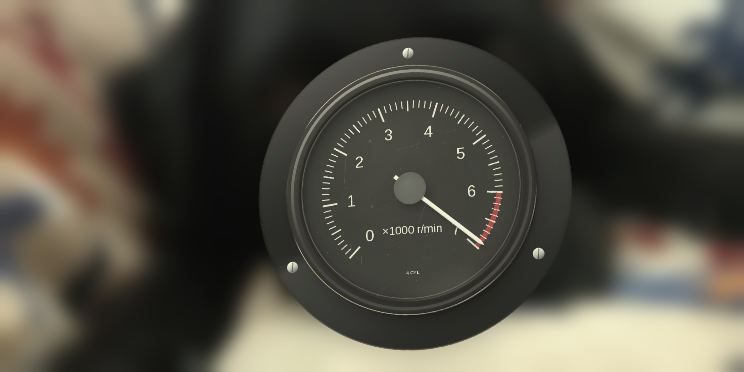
6900 rpm
